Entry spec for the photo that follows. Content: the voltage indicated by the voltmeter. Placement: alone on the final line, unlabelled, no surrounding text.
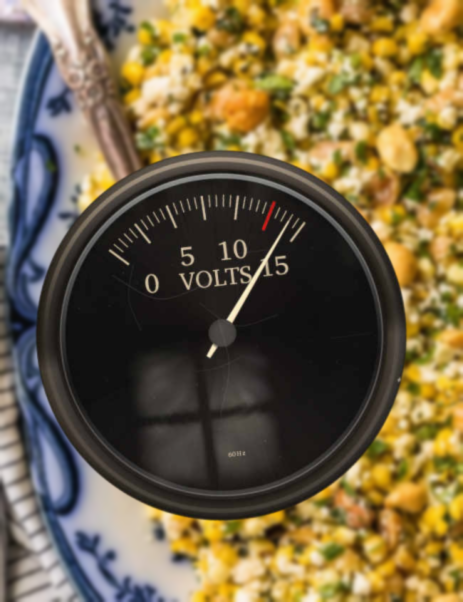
14 V
